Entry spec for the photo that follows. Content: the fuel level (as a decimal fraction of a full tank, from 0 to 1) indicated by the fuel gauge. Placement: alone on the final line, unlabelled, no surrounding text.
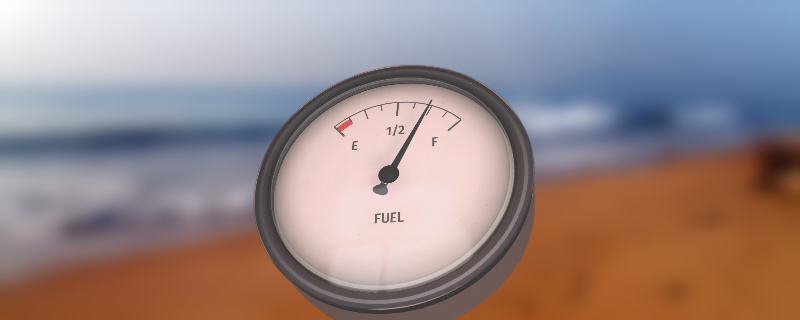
0.75
